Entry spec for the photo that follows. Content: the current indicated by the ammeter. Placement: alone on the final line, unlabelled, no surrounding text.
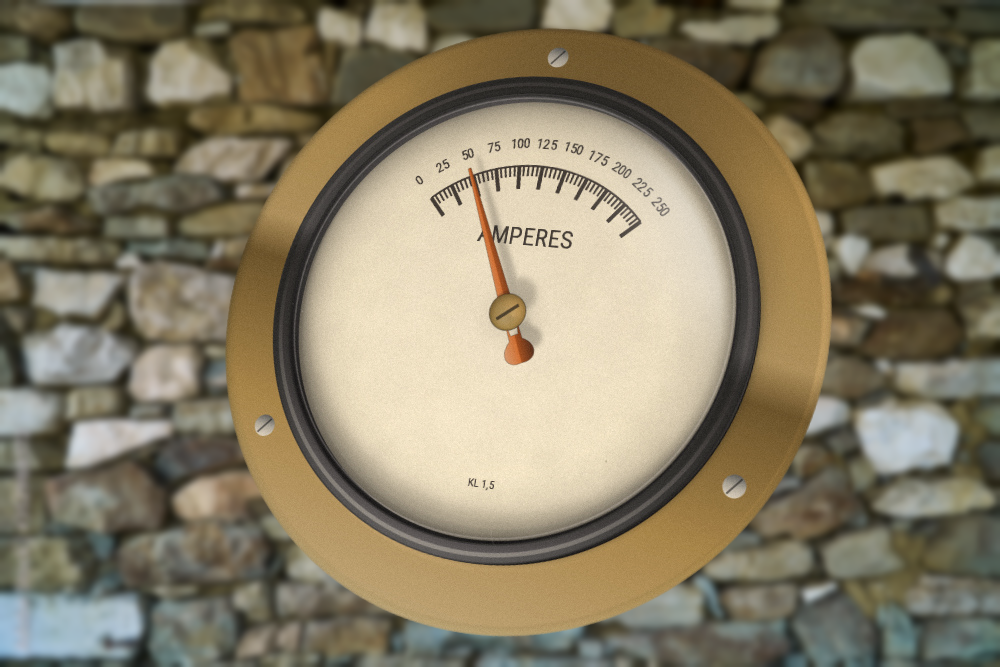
50 A
